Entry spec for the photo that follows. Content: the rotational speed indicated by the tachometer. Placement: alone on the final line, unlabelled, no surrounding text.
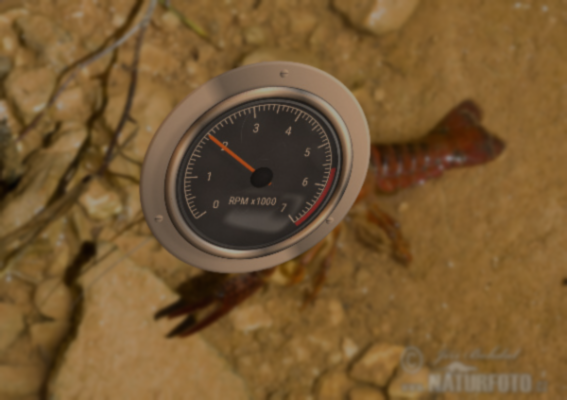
2000 rpm
